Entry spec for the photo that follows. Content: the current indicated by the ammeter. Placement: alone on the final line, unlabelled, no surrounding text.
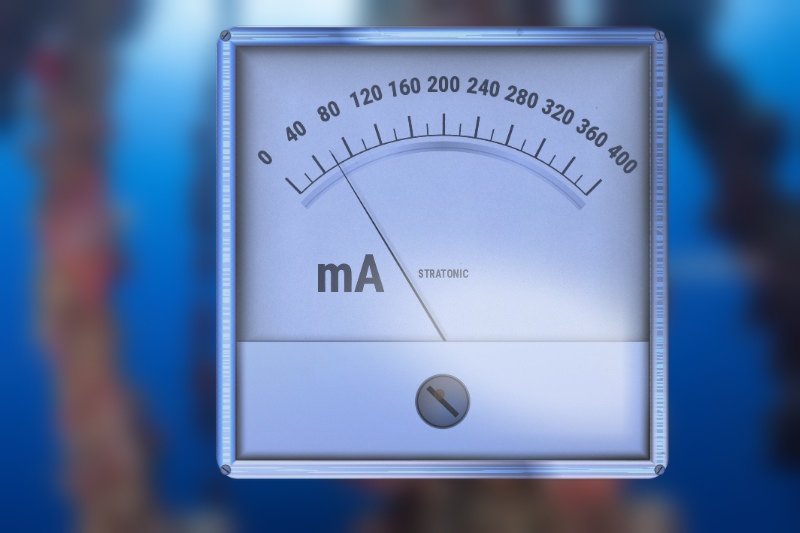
60 mA
